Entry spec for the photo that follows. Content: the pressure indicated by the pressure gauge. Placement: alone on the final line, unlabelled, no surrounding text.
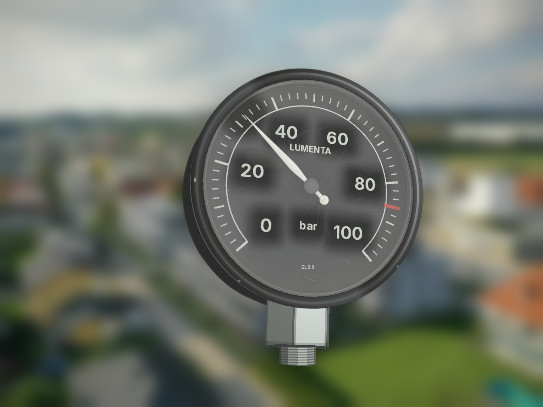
32 bar
